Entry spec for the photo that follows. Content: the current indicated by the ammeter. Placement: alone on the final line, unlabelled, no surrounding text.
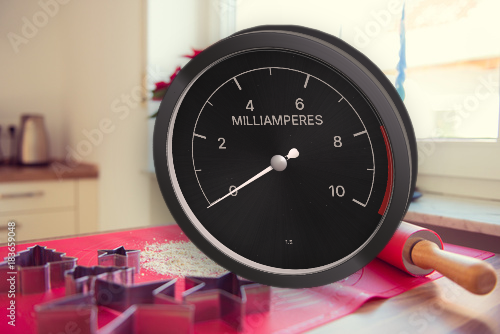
0 mA
